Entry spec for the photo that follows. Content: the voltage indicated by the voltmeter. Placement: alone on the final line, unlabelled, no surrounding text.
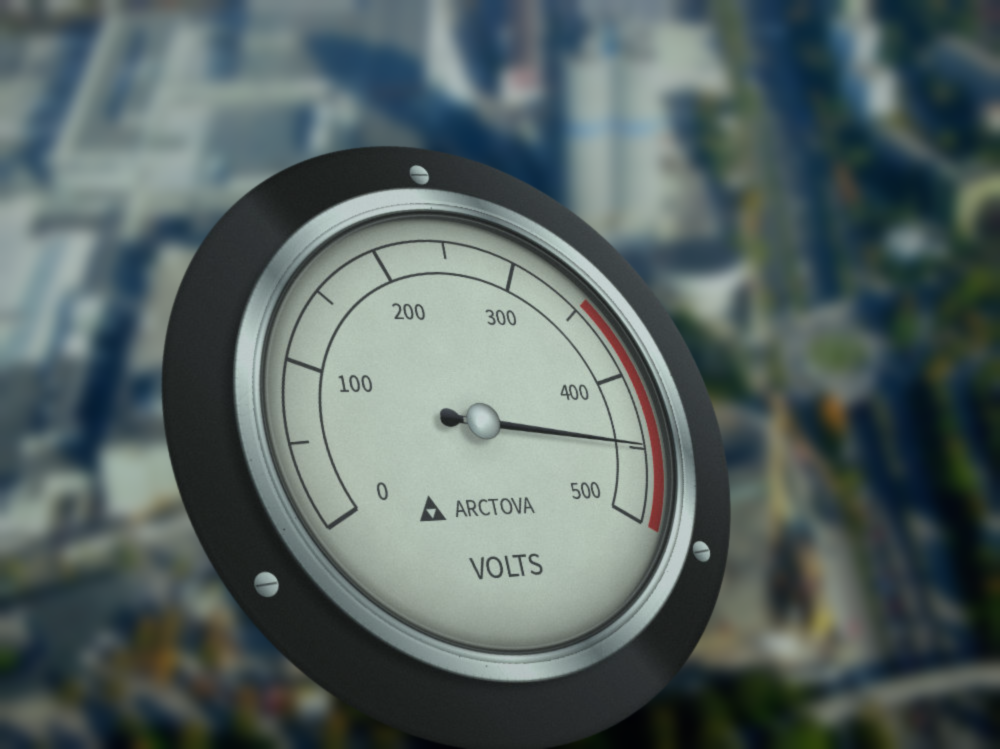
450 V
